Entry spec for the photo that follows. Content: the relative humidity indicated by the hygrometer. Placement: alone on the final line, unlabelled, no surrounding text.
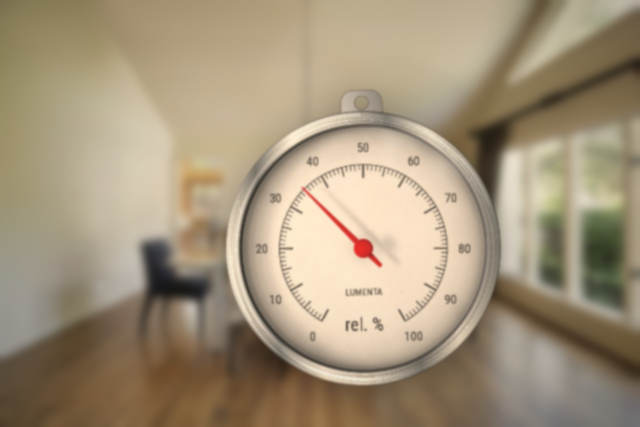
35 %
